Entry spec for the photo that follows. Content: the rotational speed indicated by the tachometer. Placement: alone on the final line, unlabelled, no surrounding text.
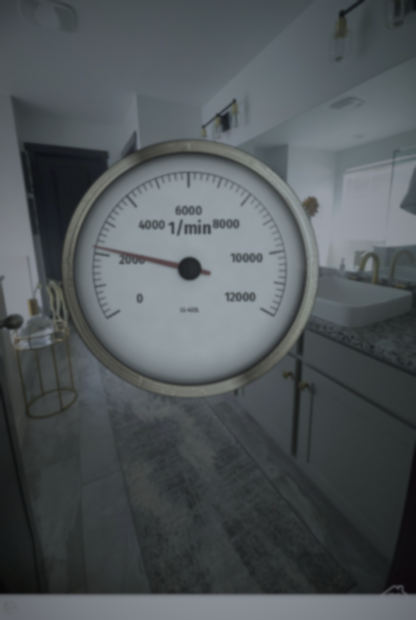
2200 rpm
